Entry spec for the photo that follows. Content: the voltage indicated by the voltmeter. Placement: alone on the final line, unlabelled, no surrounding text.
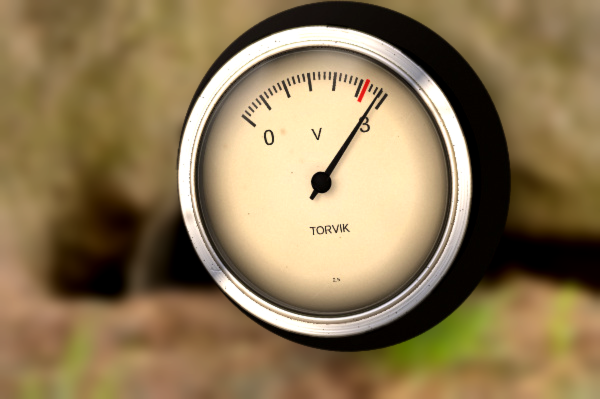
2.9 V
